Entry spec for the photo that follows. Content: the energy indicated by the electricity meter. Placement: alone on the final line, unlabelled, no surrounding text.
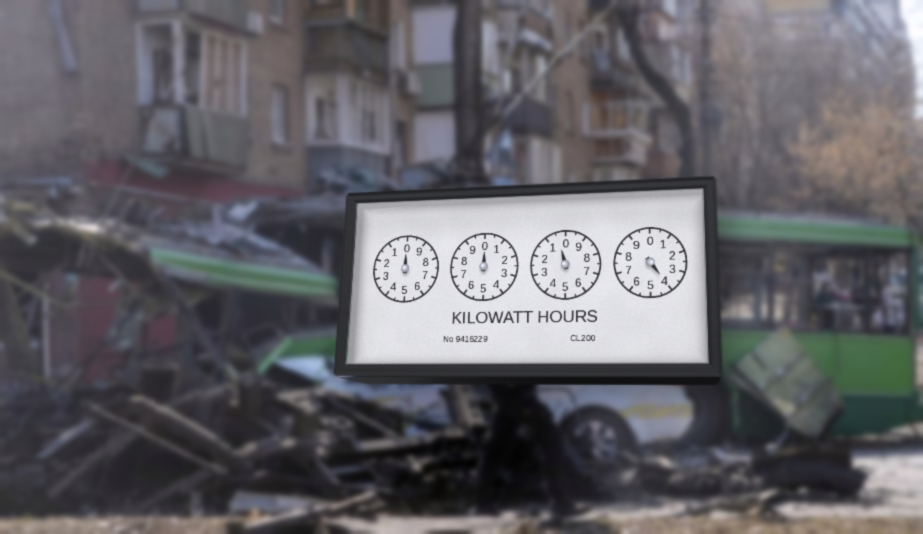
4 kWh
